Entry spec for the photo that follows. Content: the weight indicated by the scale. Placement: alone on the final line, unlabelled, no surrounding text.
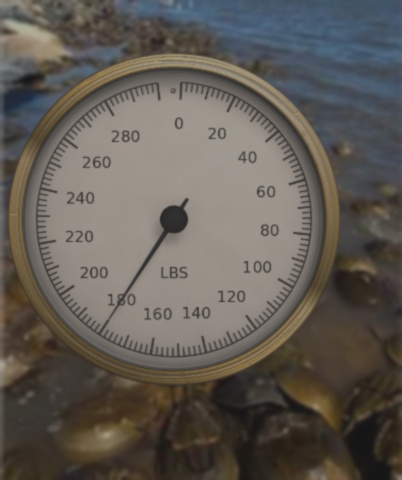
180 lb
